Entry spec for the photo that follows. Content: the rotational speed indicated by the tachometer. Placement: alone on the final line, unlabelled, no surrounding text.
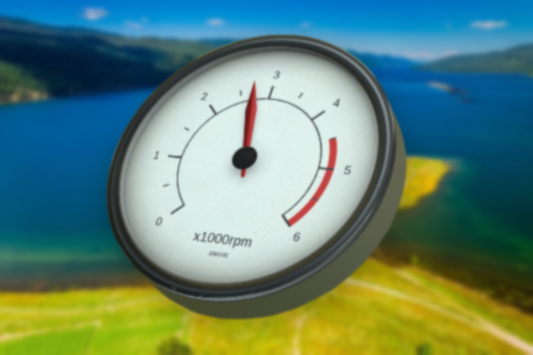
2750 rpm
